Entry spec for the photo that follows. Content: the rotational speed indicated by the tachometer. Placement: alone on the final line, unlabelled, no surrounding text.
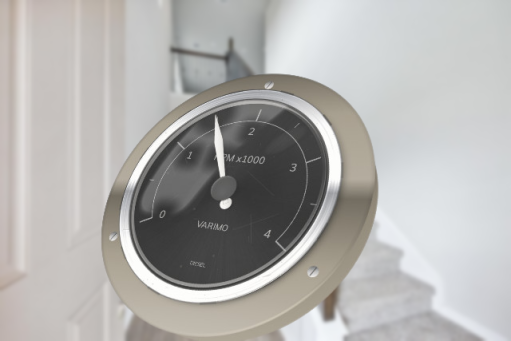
1500 rpm
